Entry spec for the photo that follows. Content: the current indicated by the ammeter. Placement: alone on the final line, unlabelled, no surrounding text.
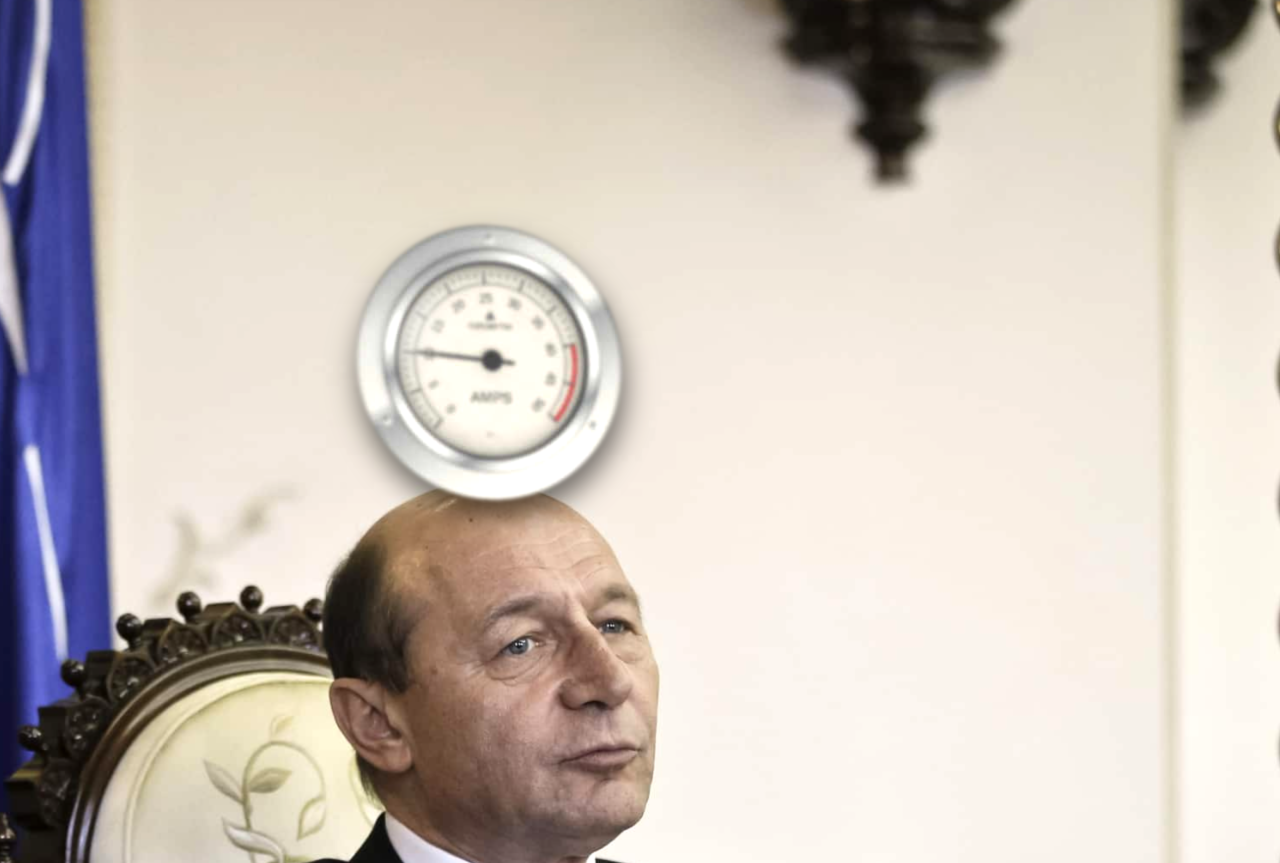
10 A
